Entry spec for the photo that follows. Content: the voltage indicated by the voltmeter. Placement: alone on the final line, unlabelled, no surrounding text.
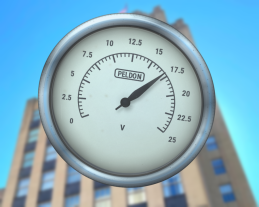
17 V
